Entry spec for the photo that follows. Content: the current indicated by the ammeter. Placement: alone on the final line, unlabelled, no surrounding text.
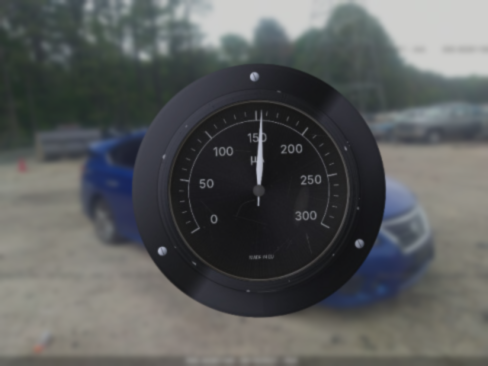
155 µA
